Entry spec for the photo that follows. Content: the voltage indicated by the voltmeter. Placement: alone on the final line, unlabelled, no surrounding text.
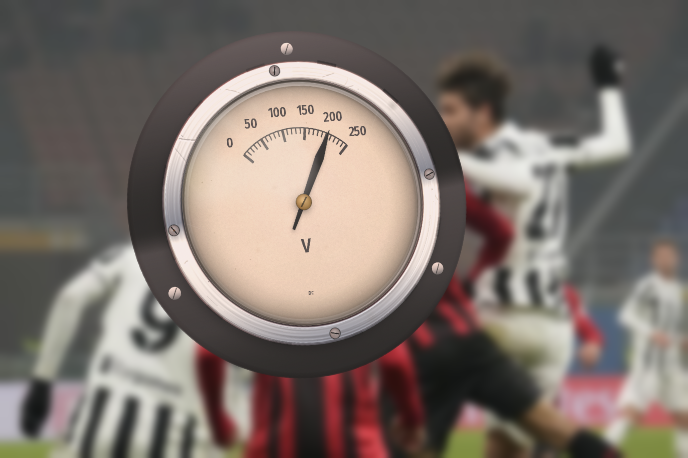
200 V
